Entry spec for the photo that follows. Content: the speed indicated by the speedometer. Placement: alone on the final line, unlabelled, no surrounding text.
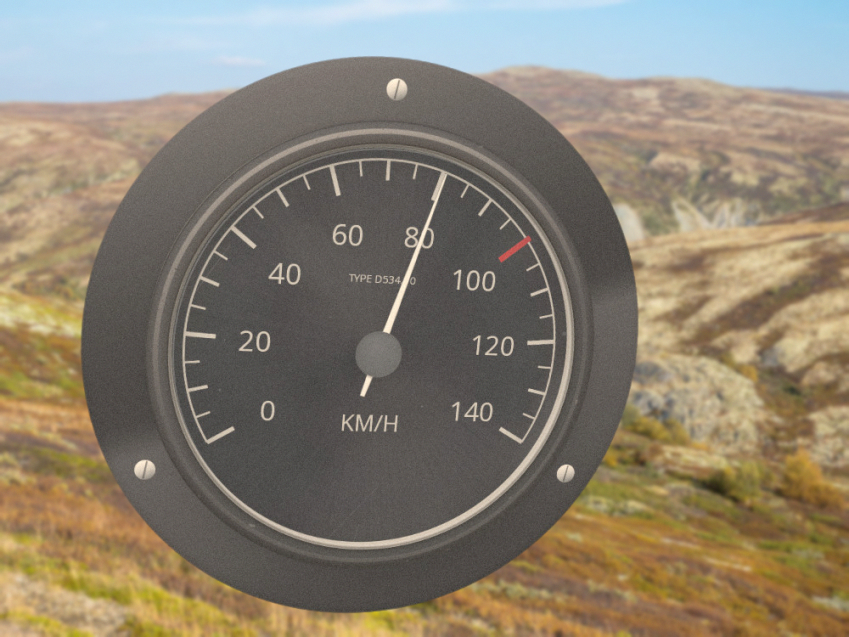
80 km/h
